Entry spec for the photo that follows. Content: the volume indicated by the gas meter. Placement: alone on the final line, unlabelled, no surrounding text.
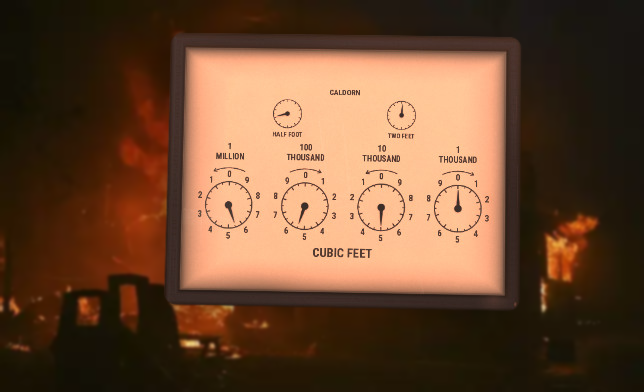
555000 ft³
